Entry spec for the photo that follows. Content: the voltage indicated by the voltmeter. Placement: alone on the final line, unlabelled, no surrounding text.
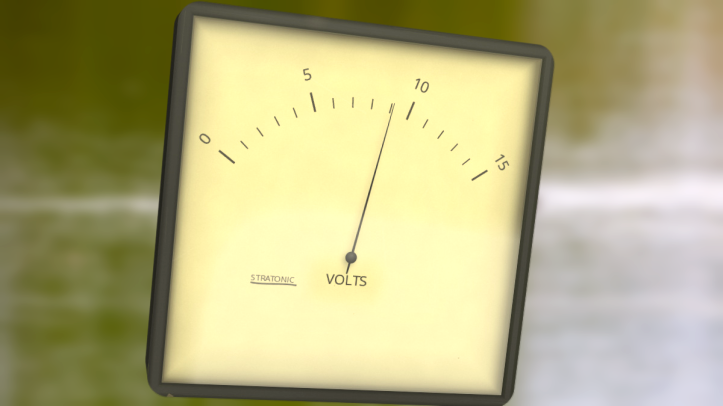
9 V
